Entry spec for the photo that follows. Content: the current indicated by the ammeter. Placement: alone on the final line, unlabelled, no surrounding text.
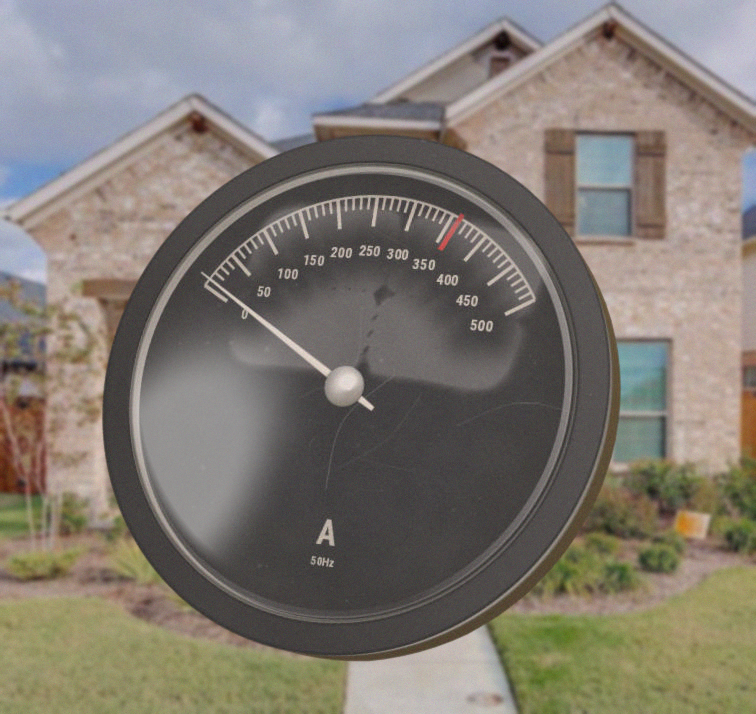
10 A
